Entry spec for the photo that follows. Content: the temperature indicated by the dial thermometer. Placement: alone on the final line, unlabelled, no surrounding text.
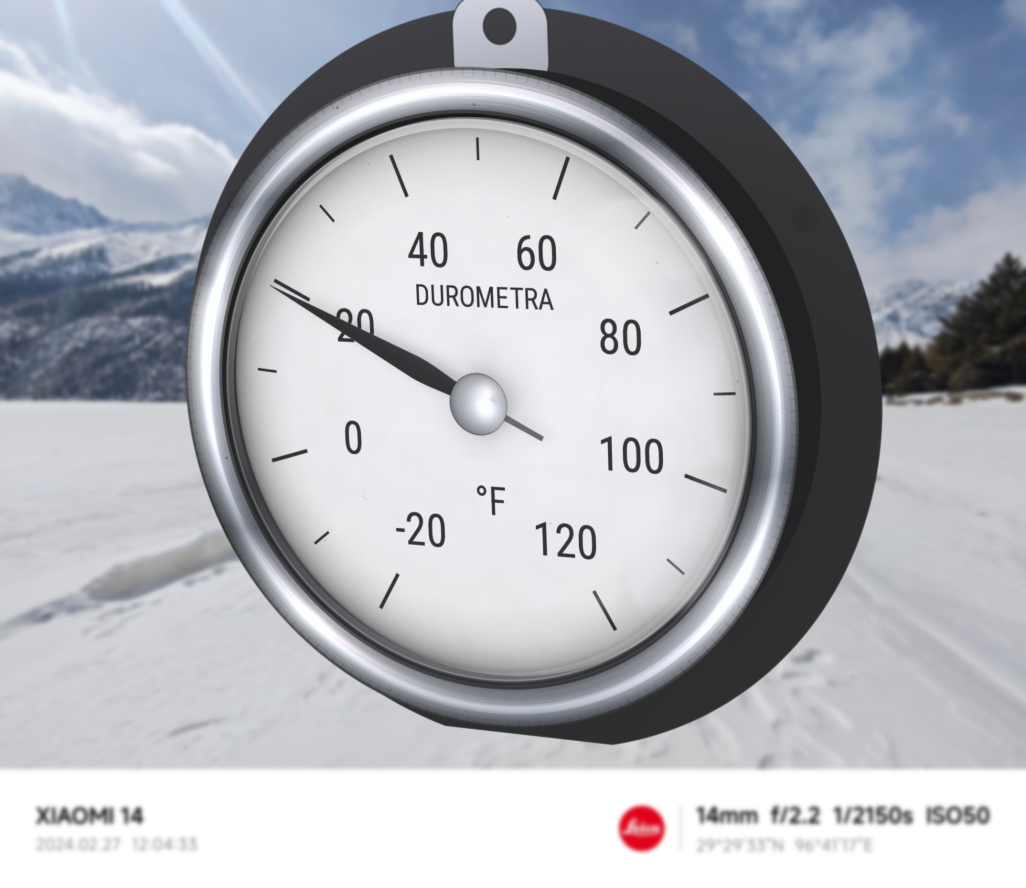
20 °F
